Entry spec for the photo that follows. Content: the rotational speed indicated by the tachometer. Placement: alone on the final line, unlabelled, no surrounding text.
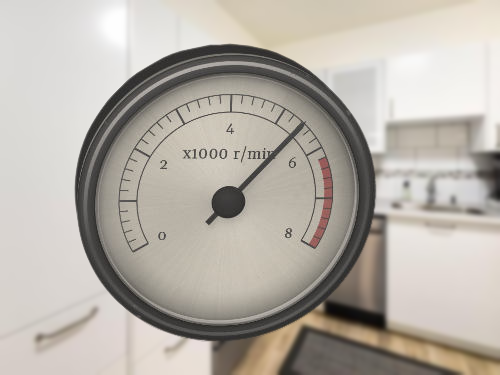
5400 rpm
